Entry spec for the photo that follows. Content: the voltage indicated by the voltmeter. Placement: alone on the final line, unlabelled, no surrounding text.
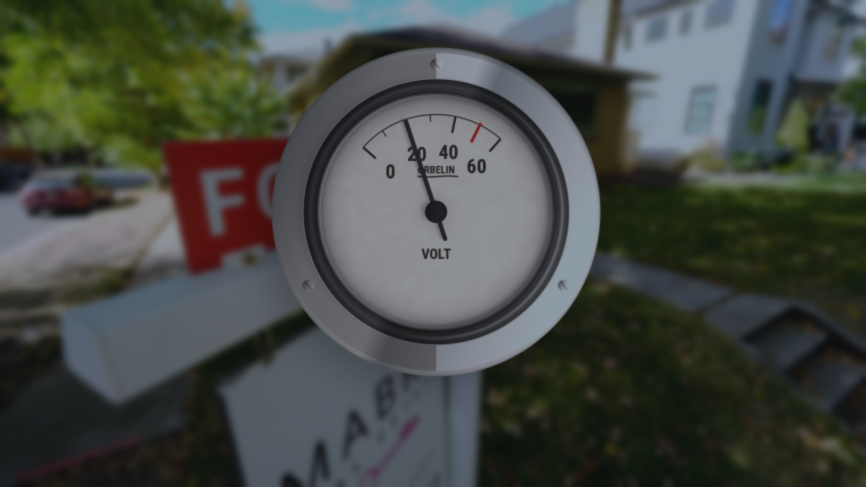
20 V
